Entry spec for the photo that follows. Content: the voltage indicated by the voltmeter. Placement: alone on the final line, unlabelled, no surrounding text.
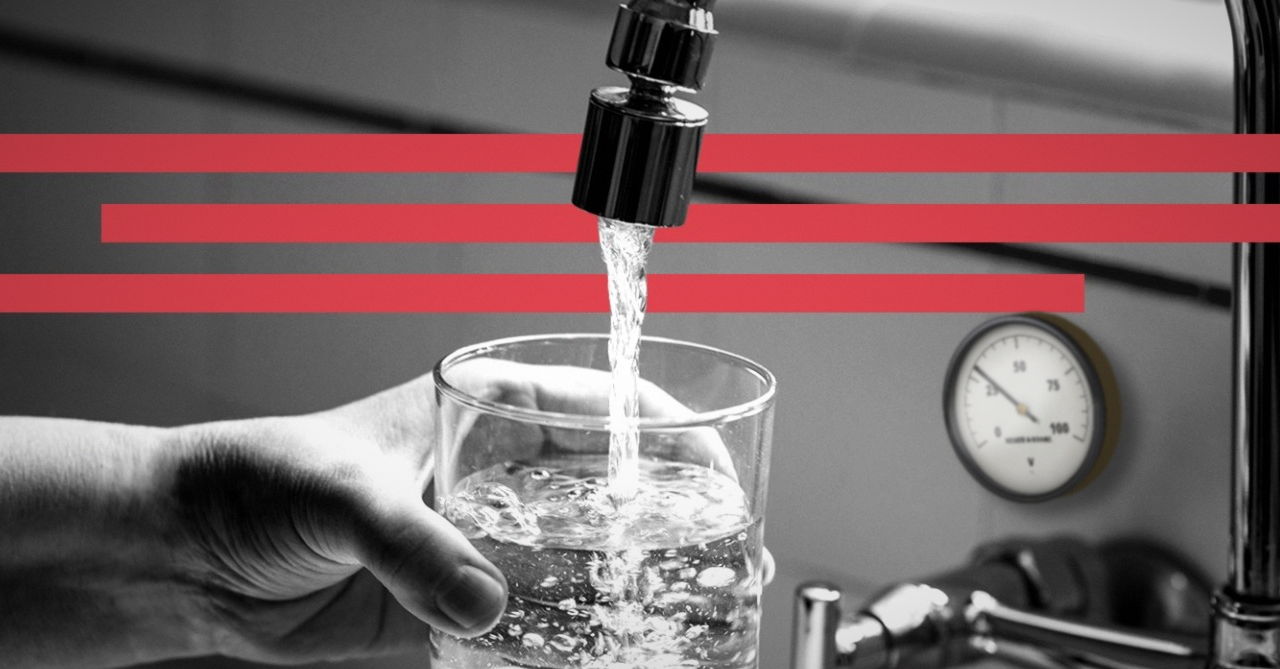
30 V
